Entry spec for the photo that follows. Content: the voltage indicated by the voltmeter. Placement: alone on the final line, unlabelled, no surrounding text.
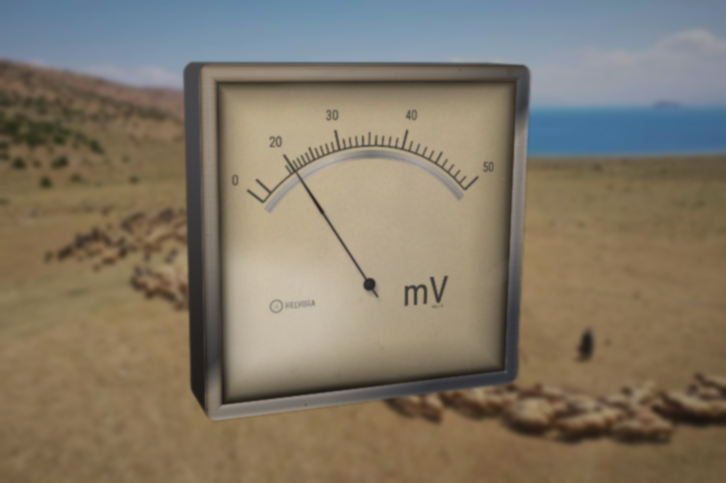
20 mV
